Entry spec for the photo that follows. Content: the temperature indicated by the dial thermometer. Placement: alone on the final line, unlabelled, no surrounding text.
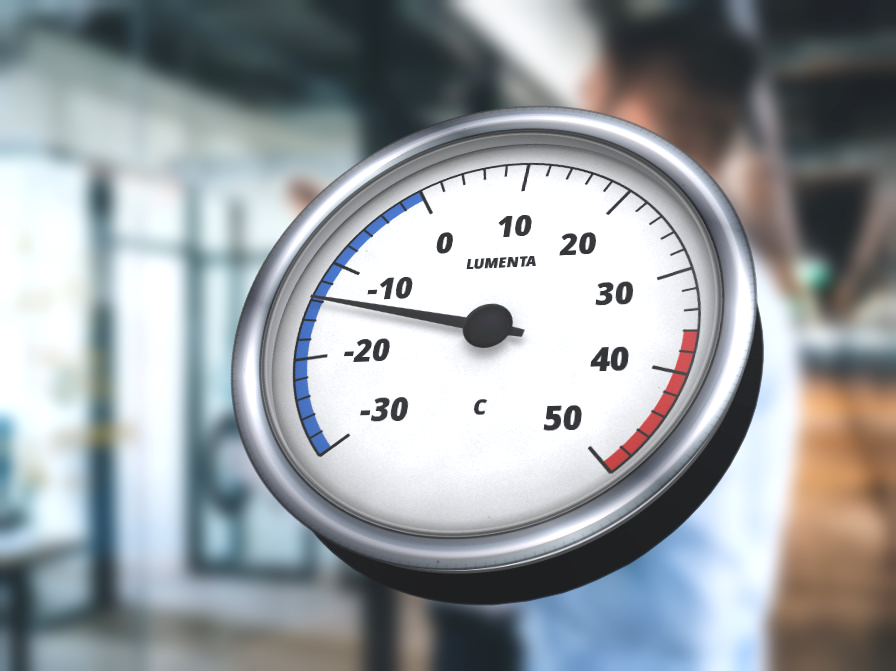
-14 °C
